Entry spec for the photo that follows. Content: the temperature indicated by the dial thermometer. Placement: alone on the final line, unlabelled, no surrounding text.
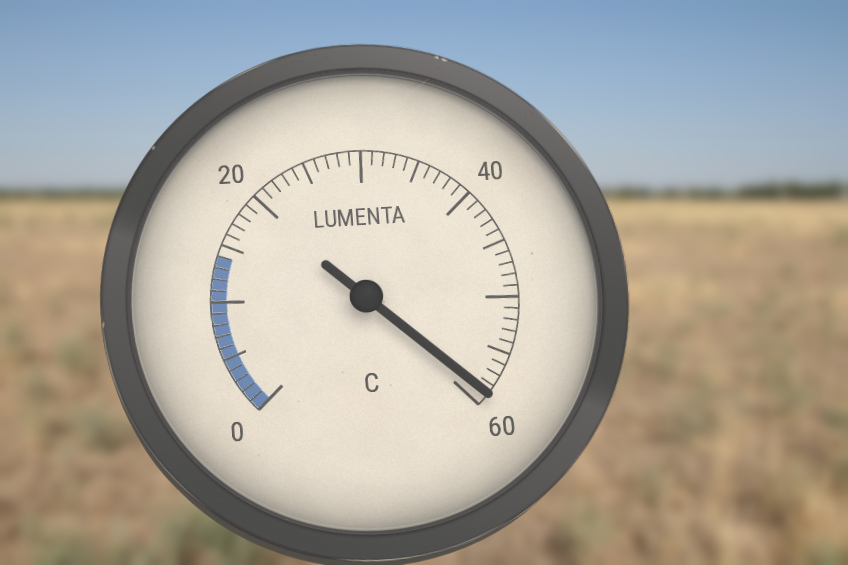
59 °C
